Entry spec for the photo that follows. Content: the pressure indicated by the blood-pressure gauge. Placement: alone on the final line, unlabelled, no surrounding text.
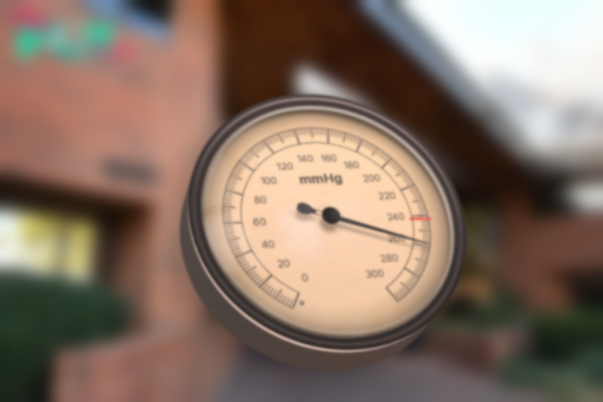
260 mmHg
